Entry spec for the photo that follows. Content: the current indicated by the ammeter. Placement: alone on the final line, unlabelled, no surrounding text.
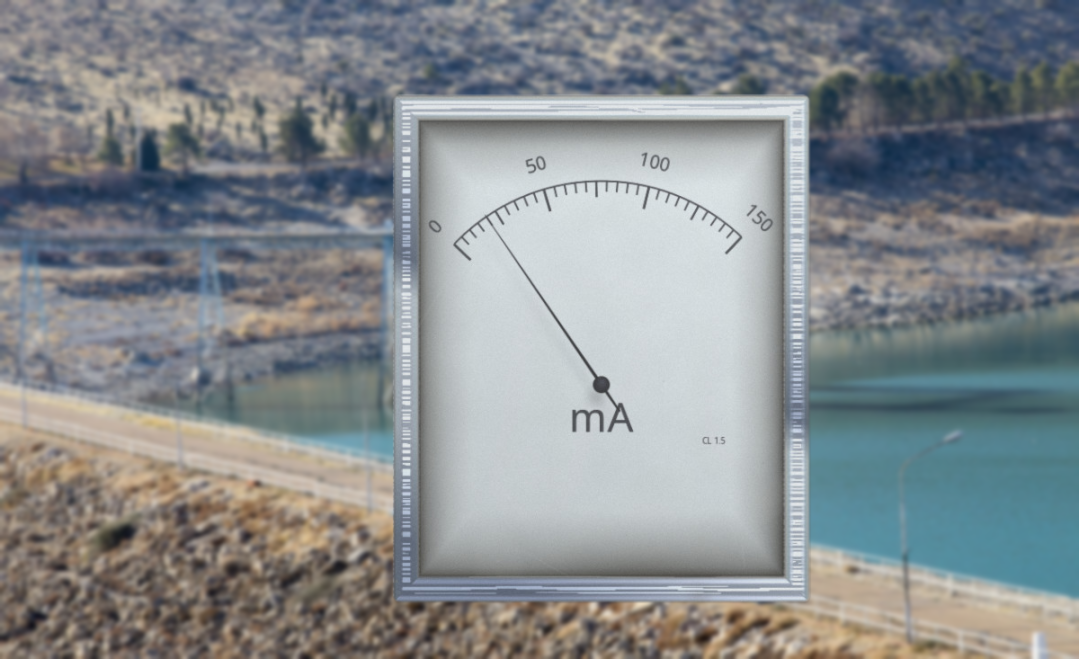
20 mA
